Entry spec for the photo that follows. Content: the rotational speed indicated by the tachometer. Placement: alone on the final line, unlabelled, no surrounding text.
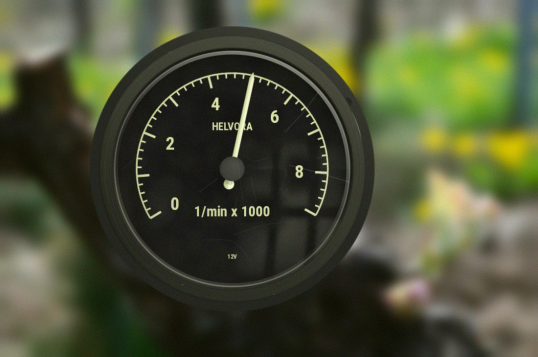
5000 rpm
